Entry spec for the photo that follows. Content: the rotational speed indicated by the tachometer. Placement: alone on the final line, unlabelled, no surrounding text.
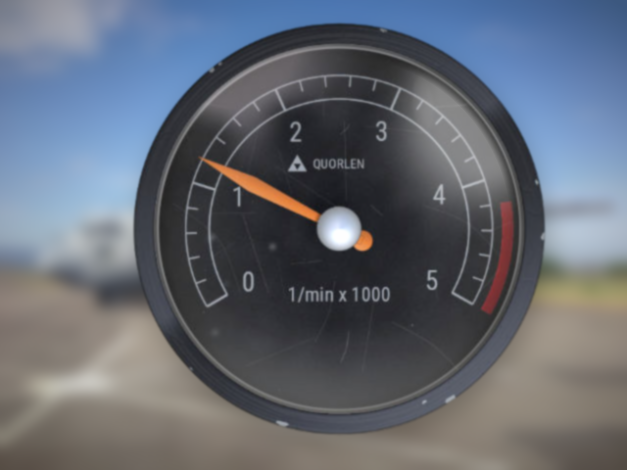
1200 rpm
